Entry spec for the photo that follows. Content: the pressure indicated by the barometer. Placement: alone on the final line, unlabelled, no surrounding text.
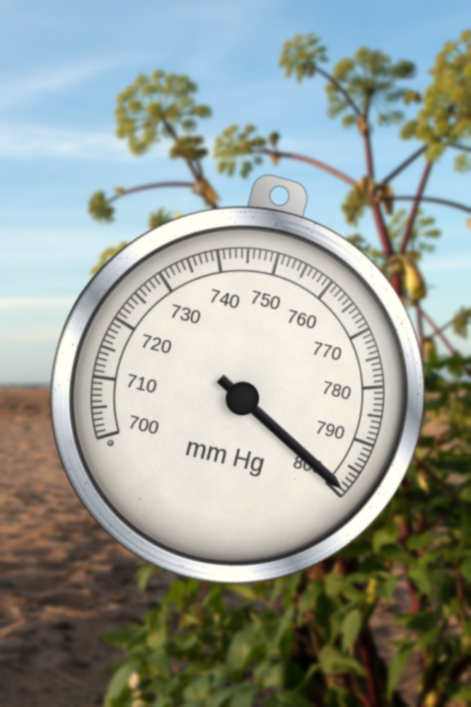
799 mmHg
